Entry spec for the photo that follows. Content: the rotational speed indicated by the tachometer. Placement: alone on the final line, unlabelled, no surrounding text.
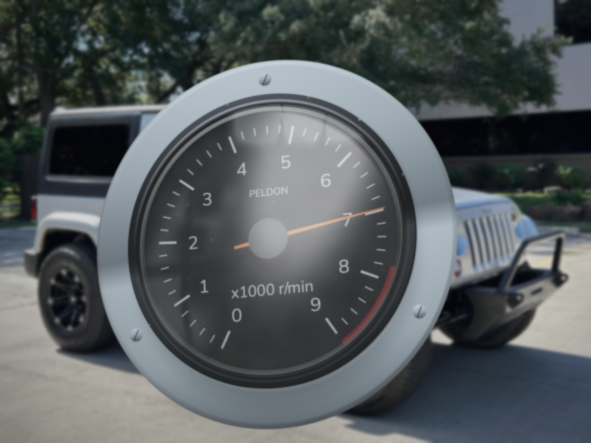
7000 rpm
